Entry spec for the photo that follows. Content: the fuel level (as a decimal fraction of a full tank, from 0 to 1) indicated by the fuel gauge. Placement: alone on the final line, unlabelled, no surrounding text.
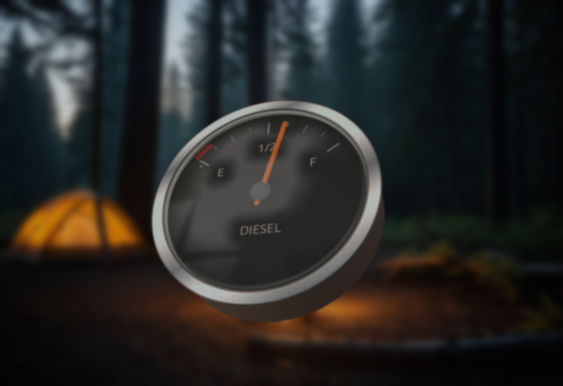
0.625
